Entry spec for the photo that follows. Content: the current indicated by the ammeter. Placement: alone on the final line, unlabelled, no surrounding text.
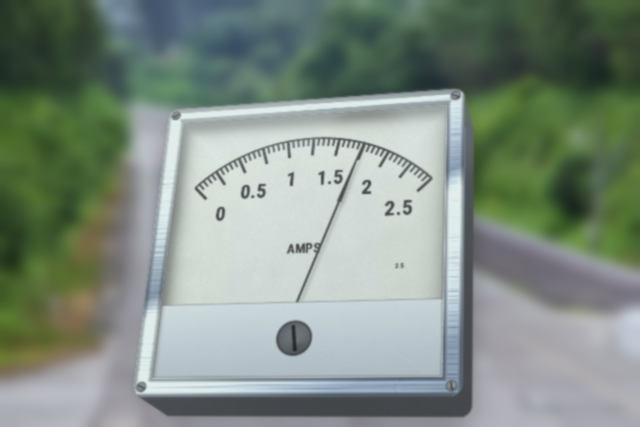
1.75 A
